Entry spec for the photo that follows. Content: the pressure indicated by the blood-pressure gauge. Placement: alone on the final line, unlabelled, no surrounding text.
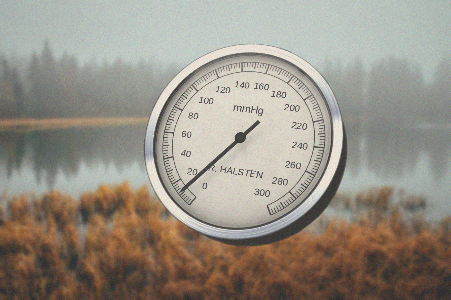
10 mmHg
